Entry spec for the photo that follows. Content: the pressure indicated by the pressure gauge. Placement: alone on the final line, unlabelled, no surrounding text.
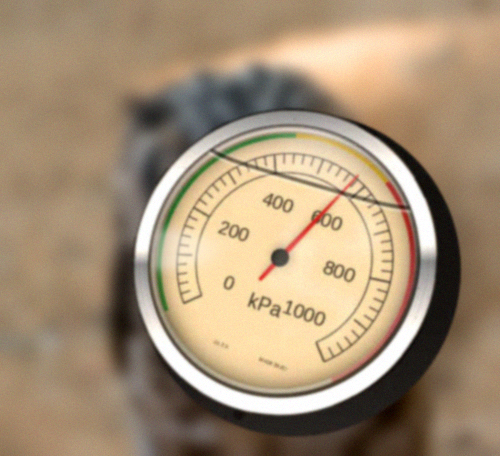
580 kPa
